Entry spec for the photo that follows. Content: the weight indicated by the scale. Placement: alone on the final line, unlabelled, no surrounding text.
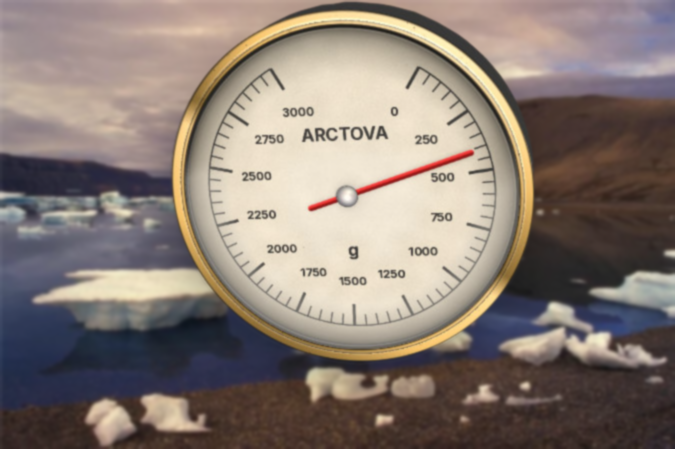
400 g
